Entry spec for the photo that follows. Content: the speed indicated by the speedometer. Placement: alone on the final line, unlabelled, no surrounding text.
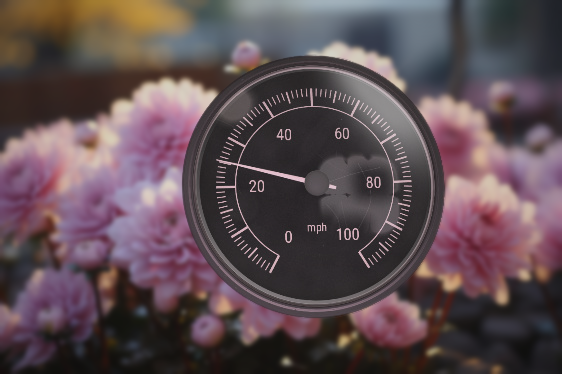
25 mph
